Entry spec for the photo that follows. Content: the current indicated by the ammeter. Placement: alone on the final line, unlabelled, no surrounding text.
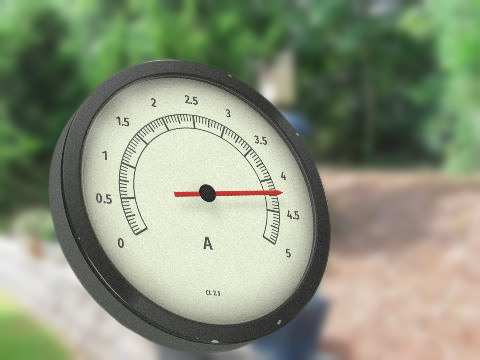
4.25 A
